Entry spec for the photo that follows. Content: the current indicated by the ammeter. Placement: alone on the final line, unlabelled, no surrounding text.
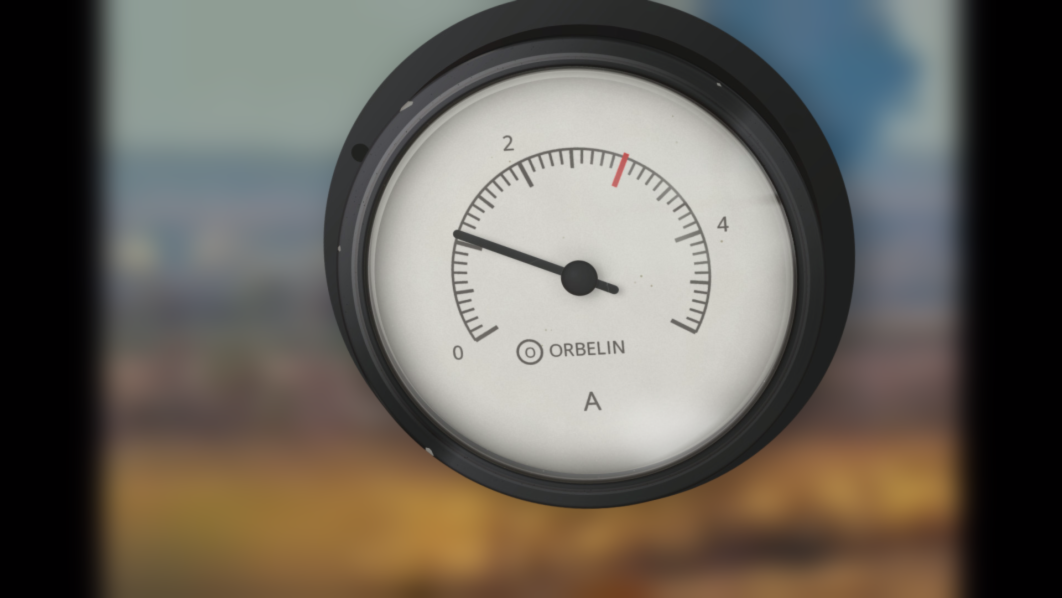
1.1 A
